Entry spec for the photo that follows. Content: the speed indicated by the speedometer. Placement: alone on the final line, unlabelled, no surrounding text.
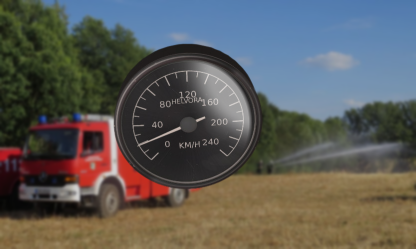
20 km/h
